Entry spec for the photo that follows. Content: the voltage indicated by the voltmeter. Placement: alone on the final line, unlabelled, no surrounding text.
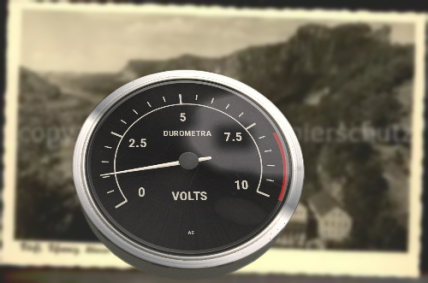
1 V
